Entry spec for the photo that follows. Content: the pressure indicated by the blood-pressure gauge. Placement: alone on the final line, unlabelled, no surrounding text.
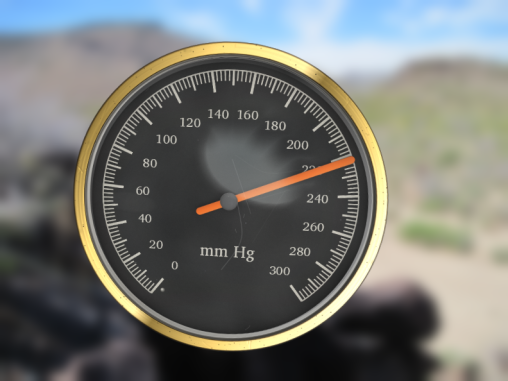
222 mmHg
